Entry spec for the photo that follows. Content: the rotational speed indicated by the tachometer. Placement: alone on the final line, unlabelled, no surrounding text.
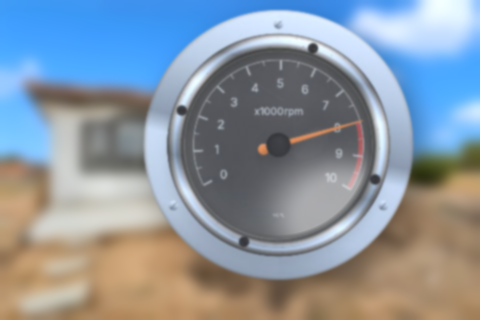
8000 rpm
